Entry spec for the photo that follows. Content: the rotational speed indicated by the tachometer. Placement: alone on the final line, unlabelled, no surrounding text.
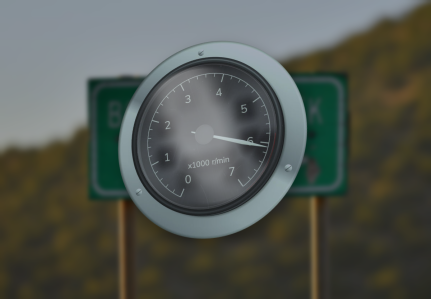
6100 rpm
